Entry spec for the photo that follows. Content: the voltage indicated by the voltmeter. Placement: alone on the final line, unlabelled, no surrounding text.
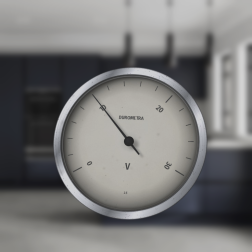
10 V
